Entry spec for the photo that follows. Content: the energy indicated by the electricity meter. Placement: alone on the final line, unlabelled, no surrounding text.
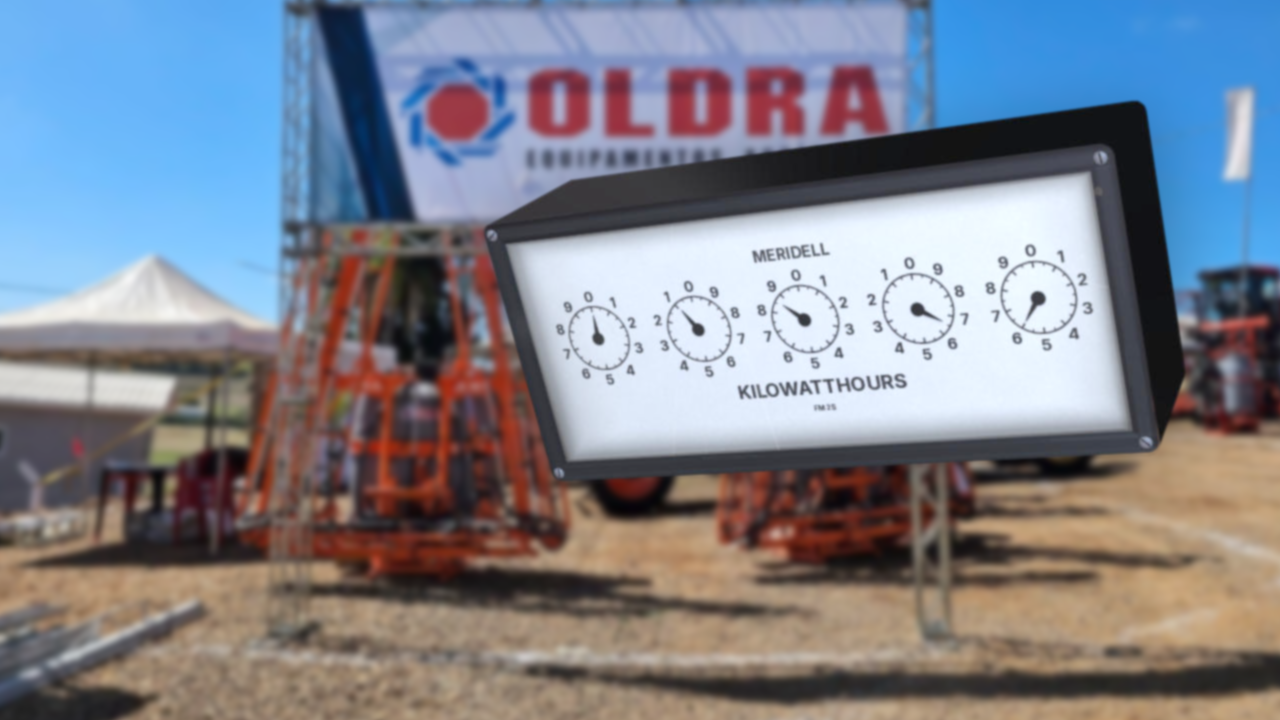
866 kWh
